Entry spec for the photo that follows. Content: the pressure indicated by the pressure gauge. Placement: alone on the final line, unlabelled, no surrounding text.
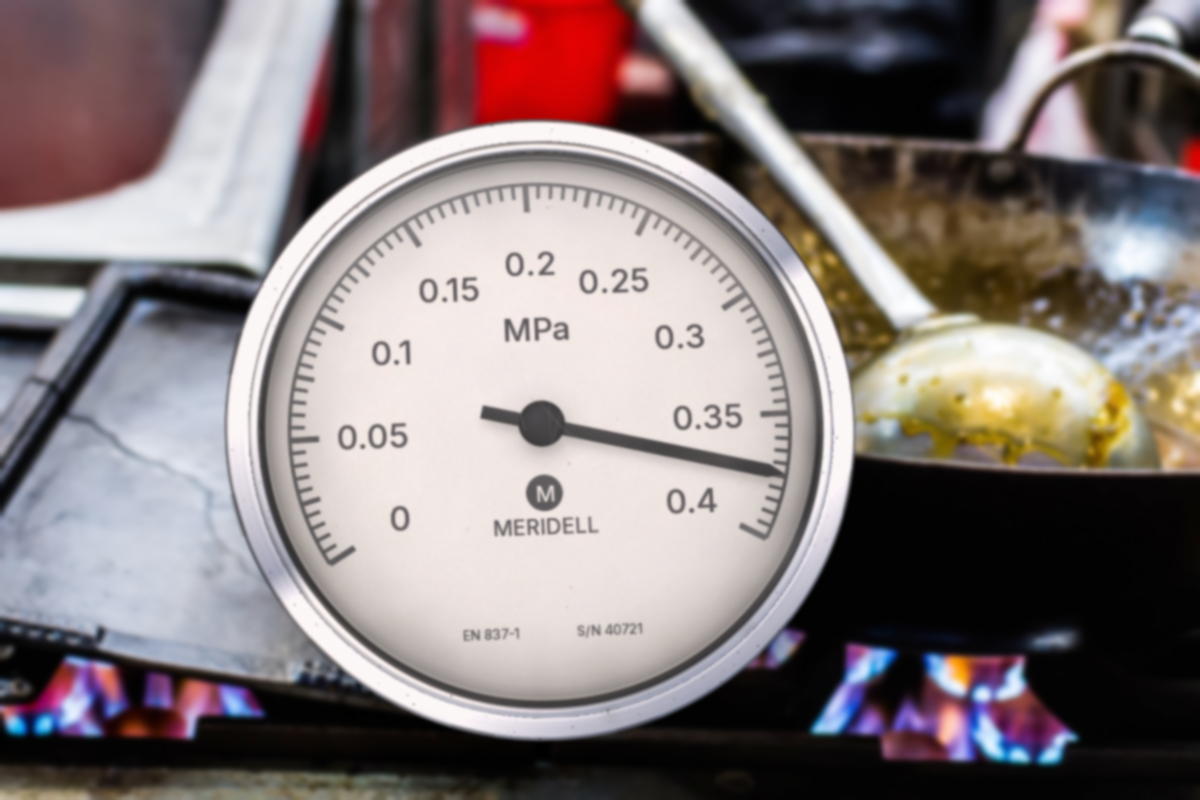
0.375 MPa
